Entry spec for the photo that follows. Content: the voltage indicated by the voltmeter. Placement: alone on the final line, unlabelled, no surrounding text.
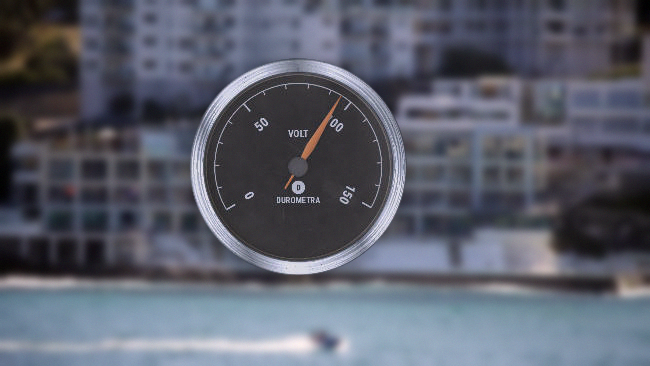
95 V
